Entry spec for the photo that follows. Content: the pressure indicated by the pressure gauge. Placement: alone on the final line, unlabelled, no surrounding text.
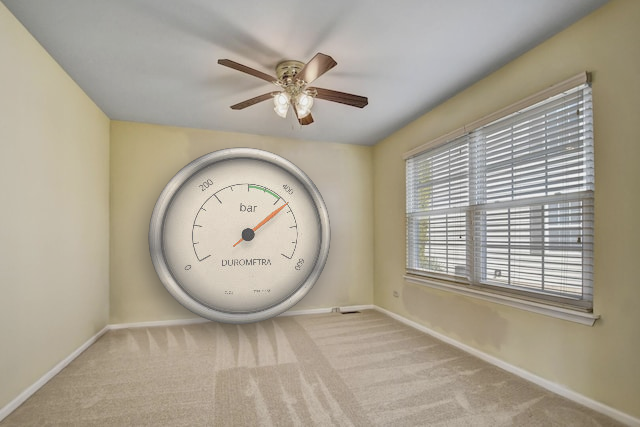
425 bar
